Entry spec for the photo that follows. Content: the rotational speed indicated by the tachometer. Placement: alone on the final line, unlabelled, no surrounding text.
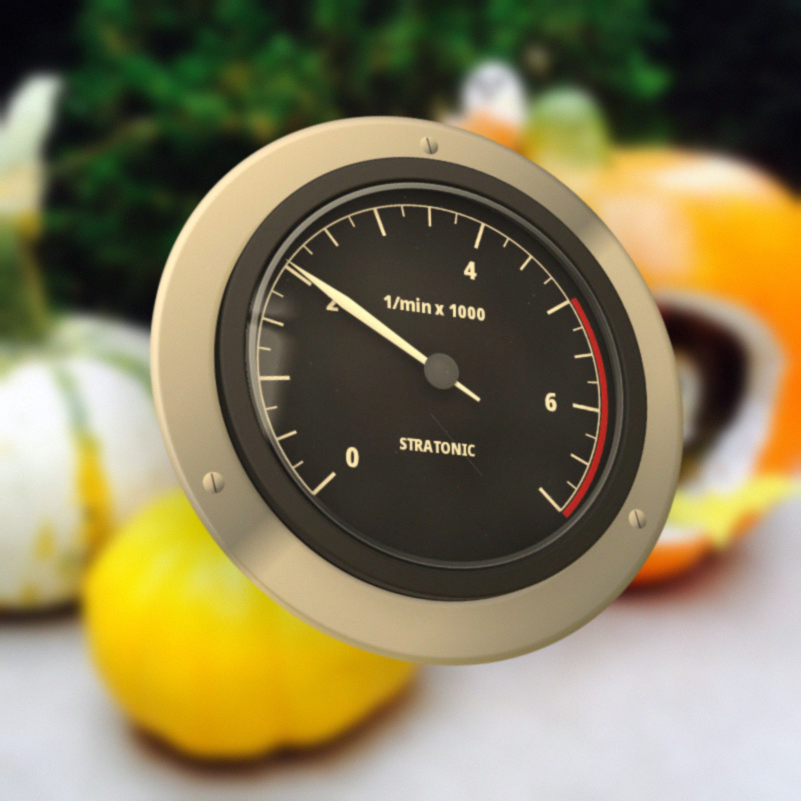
2000 rpm
